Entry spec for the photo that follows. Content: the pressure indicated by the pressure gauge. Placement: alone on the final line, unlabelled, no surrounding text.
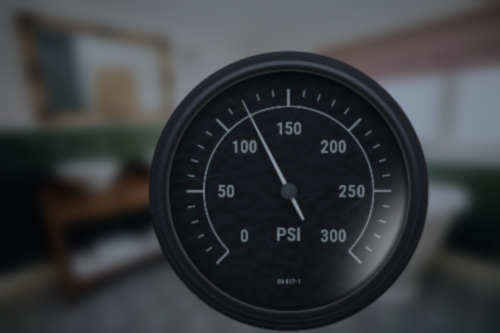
120 psi
